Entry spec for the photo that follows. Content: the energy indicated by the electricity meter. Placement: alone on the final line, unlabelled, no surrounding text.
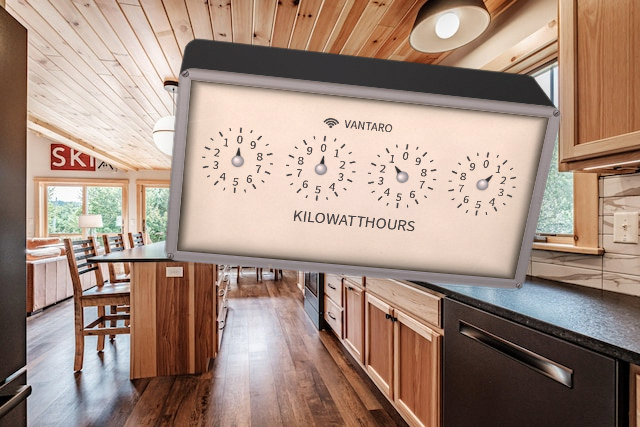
11 kWh
